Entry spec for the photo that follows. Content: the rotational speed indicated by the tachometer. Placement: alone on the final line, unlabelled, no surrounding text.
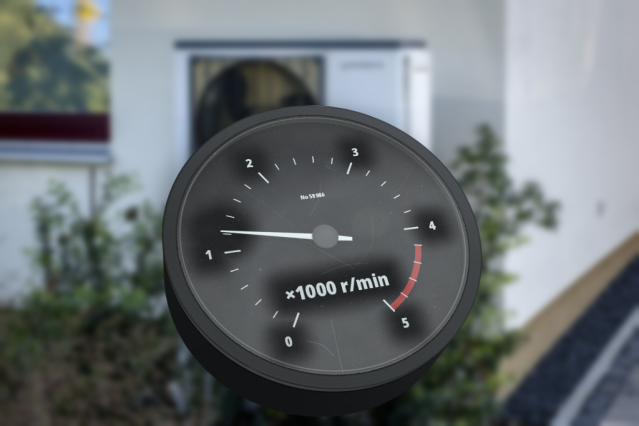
1200 rpm
